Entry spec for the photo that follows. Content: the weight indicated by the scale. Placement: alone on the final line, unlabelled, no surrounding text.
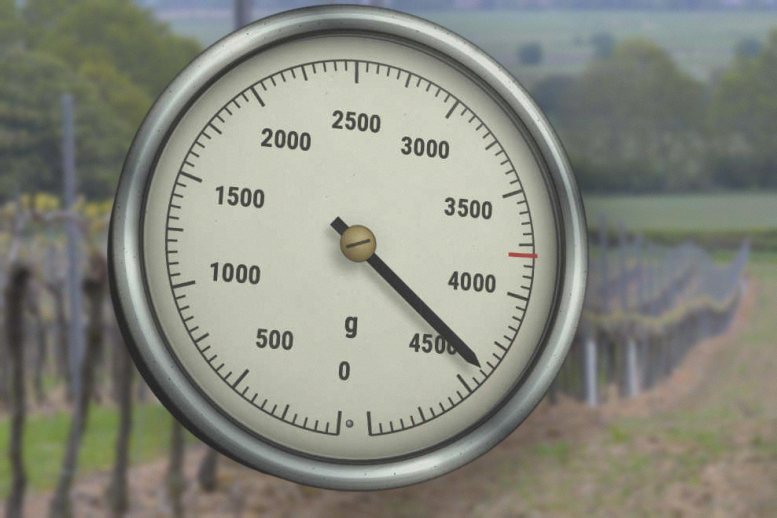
4400 g
